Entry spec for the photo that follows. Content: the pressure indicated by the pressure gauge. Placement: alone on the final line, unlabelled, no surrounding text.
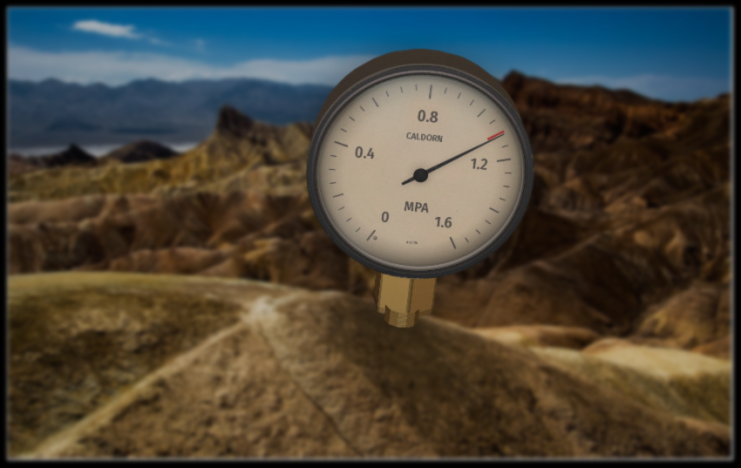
1.1 MPa
